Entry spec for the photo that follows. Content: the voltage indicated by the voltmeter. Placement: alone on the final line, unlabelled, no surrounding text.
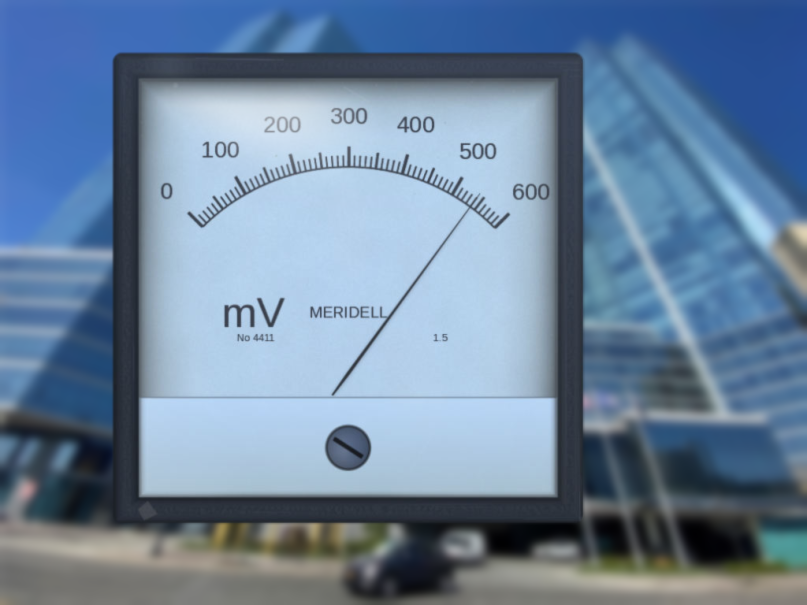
540 mV
